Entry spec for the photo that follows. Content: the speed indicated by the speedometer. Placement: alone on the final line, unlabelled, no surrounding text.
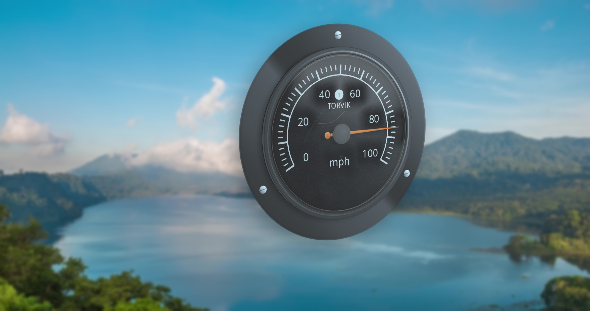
86 mph
